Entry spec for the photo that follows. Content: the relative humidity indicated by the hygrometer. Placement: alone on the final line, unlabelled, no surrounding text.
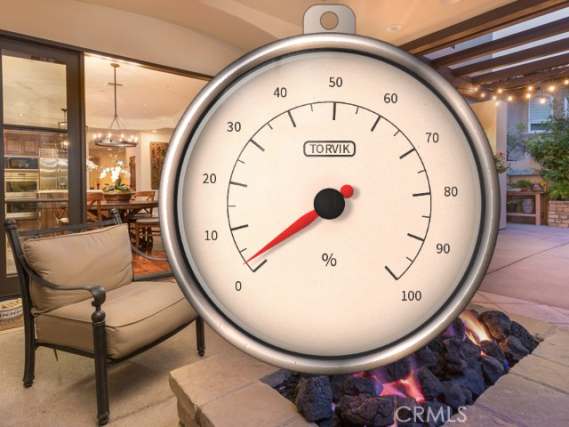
2.5 %
